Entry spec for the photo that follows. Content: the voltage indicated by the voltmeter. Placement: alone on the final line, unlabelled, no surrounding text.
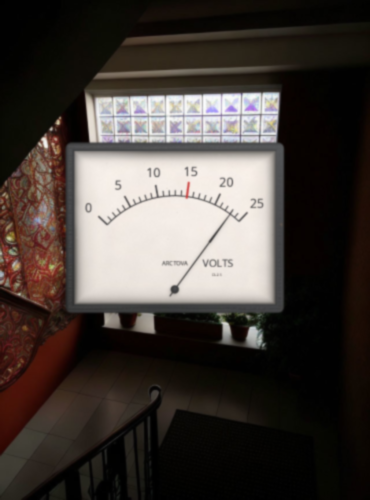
23 V
